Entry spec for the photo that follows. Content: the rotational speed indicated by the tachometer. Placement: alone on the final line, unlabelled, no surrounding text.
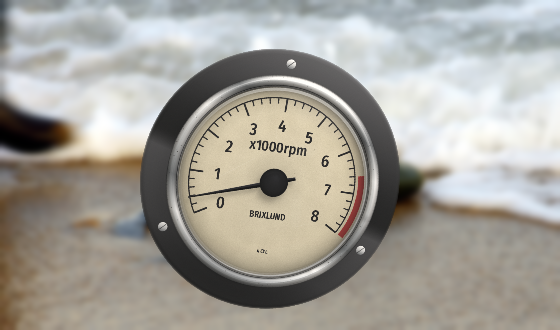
400 rpm
